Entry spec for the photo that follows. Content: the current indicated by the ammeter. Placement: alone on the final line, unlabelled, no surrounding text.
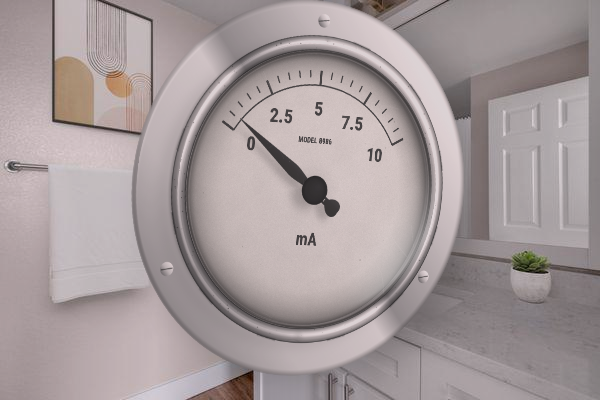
0.5 mA
